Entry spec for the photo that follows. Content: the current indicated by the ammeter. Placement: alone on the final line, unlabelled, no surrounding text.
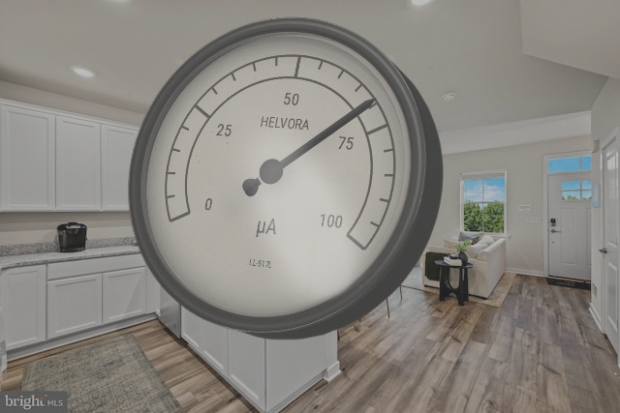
70 µA
